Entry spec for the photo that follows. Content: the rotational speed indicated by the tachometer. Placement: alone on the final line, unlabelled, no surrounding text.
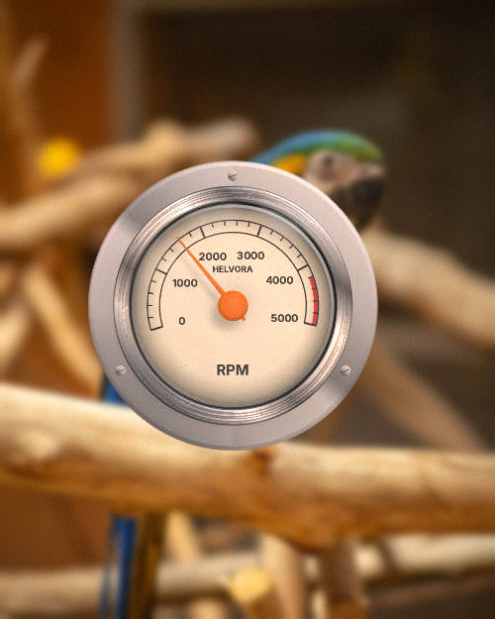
1600 rpm
